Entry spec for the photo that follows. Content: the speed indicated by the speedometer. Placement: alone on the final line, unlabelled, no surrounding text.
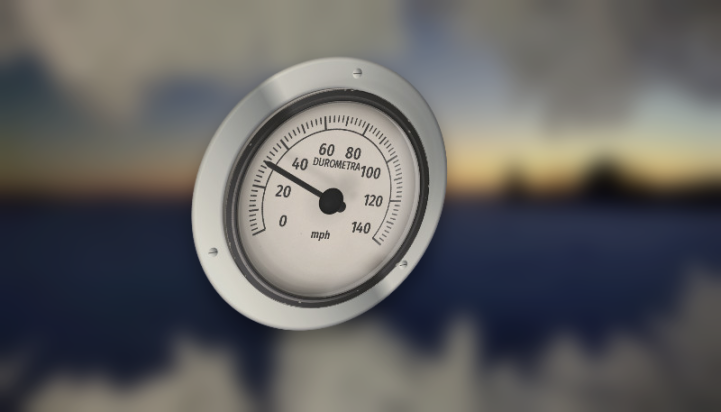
30 mph
